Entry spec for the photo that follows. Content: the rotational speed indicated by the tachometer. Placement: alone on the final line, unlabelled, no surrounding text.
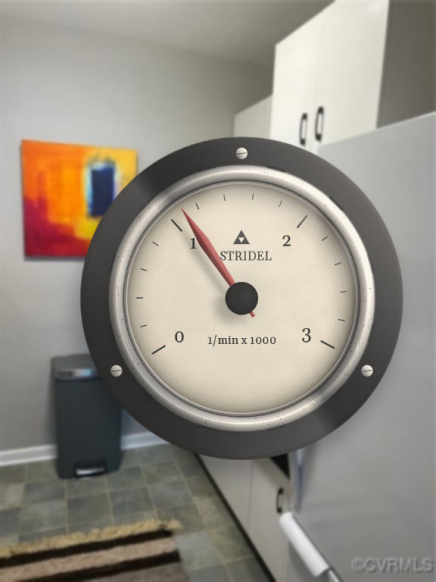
1100 rpm
